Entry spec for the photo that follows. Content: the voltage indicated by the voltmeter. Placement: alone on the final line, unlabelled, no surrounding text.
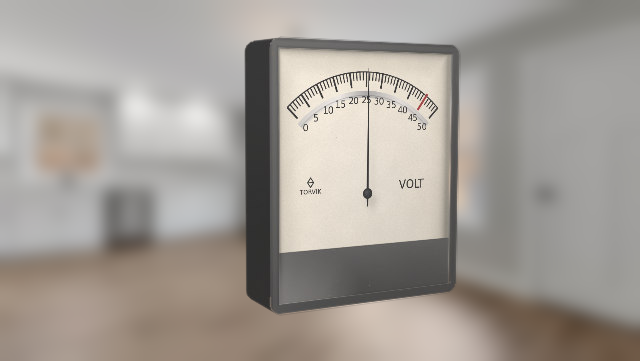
25 V
